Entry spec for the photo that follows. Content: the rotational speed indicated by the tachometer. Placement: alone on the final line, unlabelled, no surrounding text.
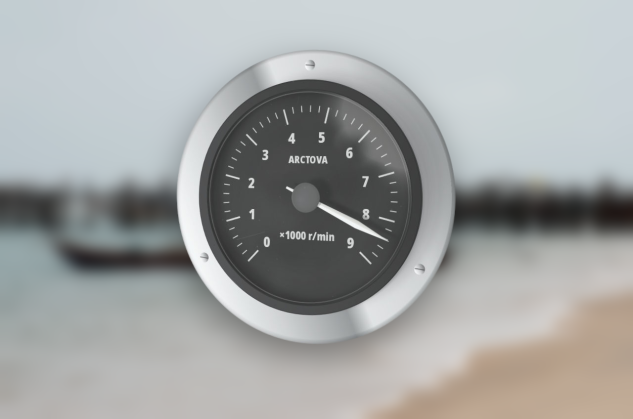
8400 rpm
